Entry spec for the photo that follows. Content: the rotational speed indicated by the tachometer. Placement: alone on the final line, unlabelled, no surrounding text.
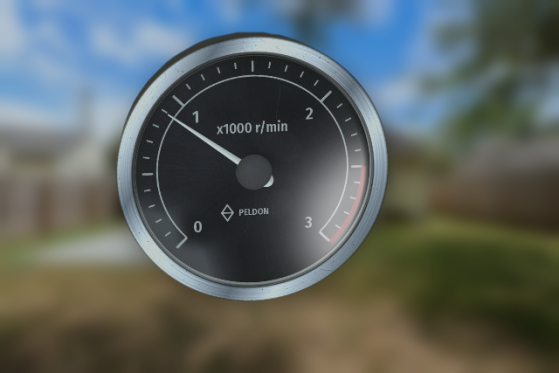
900 rpm
